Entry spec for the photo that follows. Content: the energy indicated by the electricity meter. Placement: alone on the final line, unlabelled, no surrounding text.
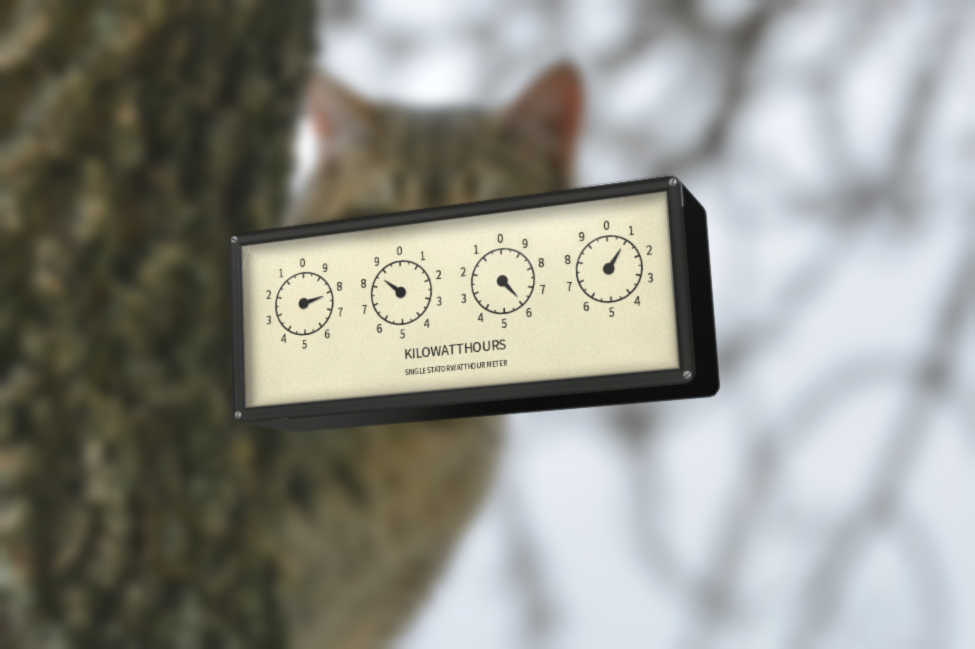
7861 kWh
